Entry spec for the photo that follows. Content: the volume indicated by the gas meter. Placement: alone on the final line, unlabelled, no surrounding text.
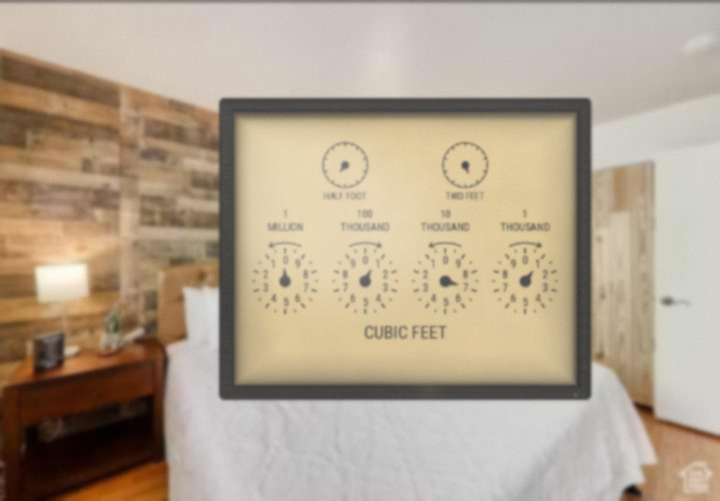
7100 ft³
